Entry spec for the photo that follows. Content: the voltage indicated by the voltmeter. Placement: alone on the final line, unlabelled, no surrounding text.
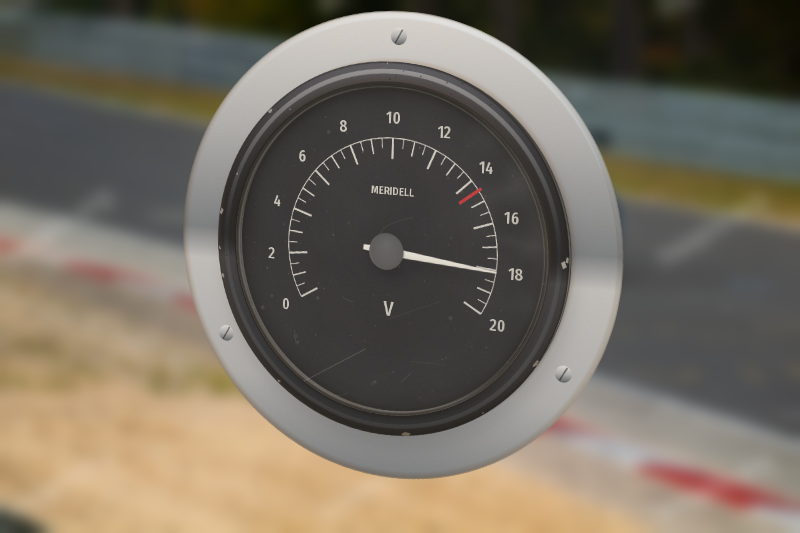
18 V
